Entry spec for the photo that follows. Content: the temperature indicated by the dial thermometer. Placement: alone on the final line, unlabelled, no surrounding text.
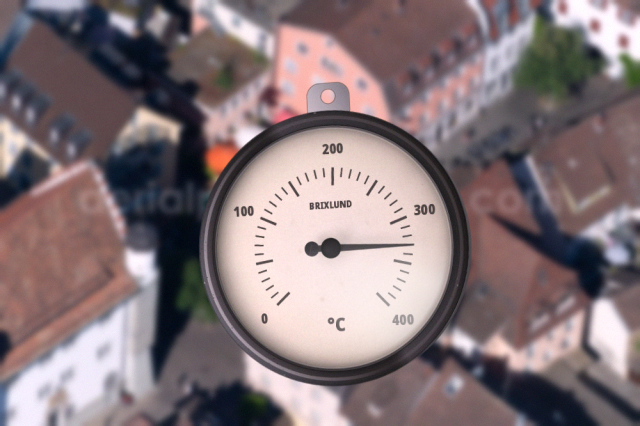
330 °C
